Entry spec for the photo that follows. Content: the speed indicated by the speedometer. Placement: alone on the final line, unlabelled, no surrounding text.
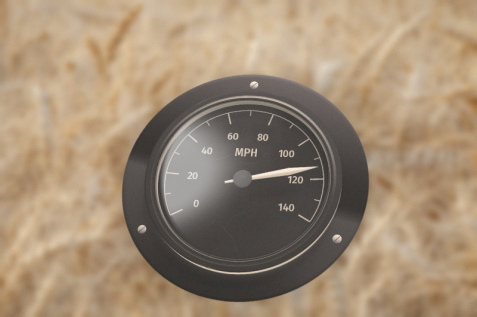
115 mph
